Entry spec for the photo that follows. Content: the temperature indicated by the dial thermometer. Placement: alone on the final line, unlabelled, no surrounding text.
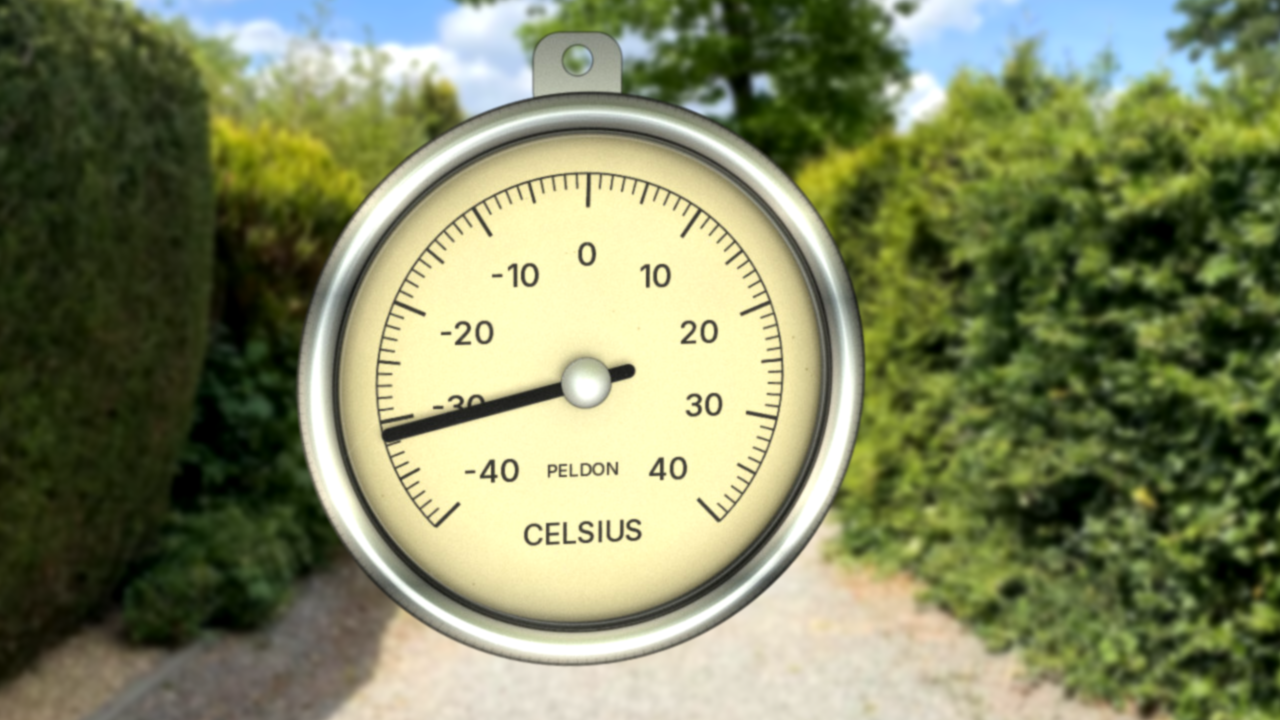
-31 °C
